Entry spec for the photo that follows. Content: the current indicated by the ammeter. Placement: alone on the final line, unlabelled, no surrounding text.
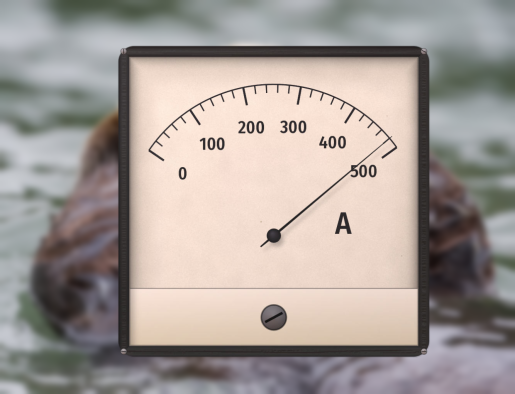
480 A
